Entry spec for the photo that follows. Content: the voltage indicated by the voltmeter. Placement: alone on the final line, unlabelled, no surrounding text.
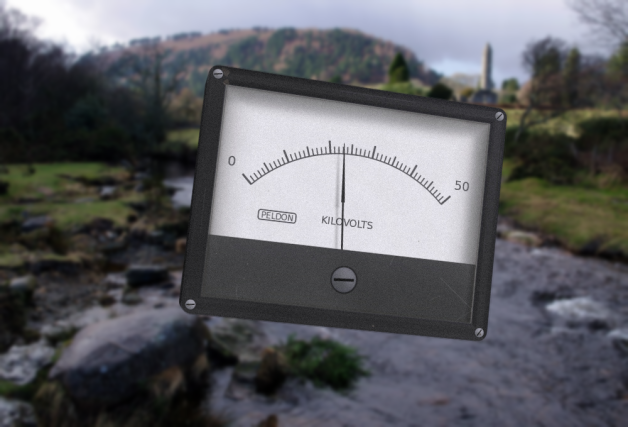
23 kV
